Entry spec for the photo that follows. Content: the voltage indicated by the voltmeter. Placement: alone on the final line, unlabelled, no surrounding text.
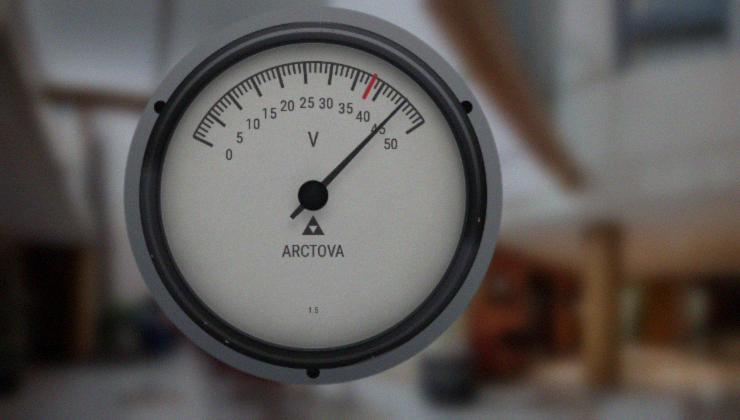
45 V
